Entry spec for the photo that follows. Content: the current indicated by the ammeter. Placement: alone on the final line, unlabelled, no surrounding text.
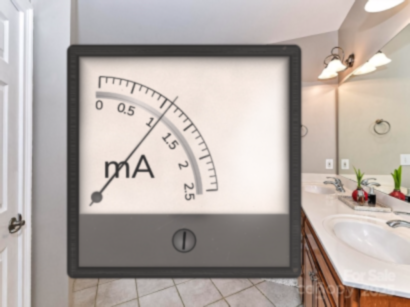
1.1 mA
